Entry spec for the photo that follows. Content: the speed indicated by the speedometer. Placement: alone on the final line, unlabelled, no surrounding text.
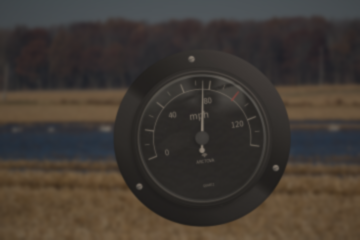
75 mph
